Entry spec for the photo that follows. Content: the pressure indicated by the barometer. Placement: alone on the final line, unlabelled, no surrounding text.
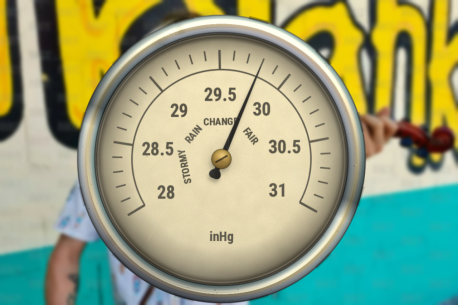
29.8 inHg
